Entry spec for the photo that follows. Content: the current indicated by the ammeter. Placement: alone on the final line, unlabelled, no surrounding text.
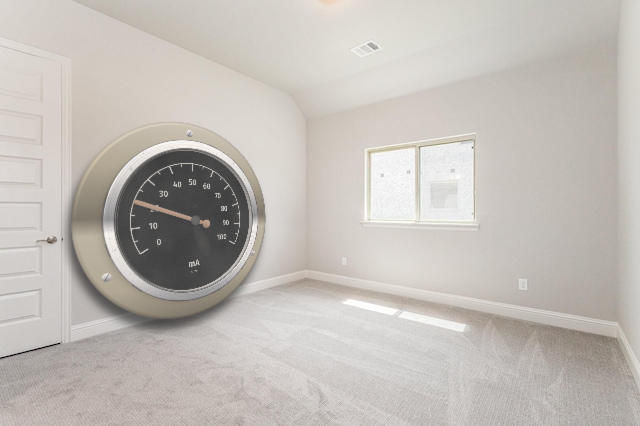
20 mA
